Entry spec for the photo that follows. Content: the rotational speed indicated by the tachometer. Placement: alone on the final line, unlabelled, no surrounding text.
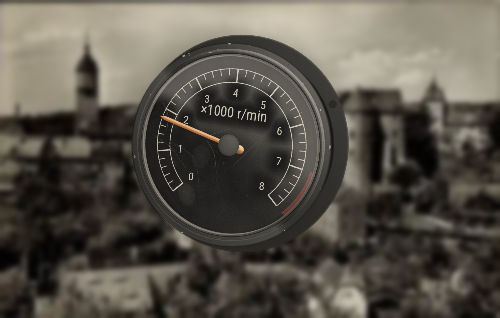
1800 rpm
